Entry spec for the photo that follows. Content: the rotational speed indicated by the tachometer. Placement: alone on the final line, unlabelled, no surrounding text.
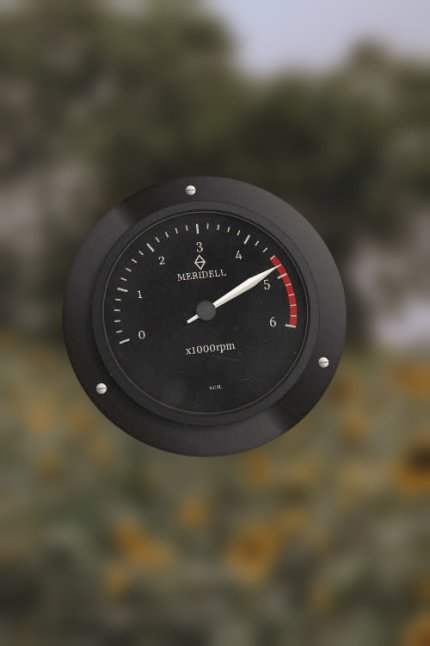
4800 rpm
